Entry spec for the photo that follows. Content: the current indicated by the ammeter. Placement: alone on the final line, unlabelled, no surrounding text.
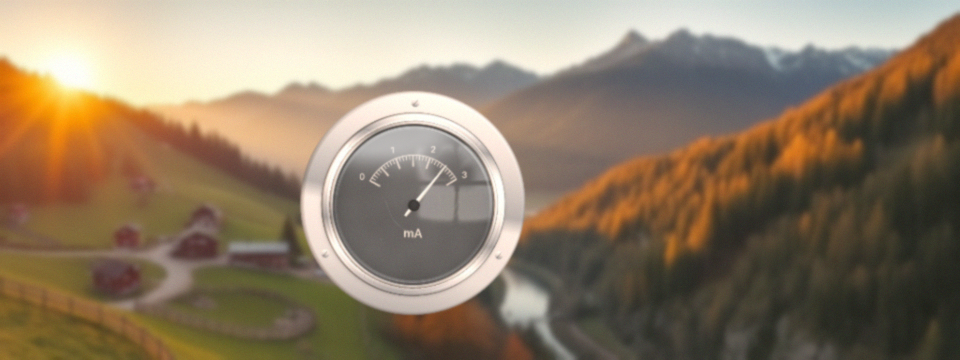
2.5 mA
